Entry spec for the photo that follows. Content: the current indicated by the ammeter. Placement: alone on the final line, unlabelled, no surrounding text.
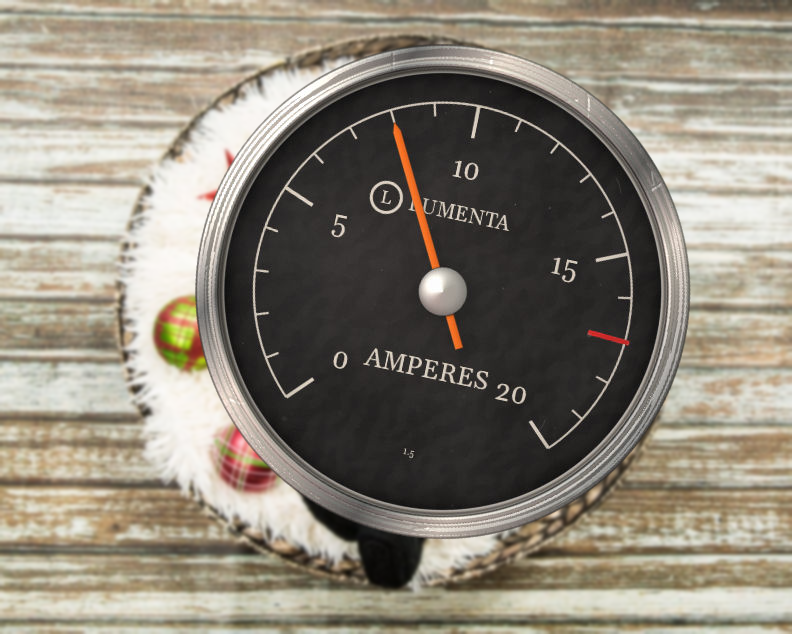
8 A
